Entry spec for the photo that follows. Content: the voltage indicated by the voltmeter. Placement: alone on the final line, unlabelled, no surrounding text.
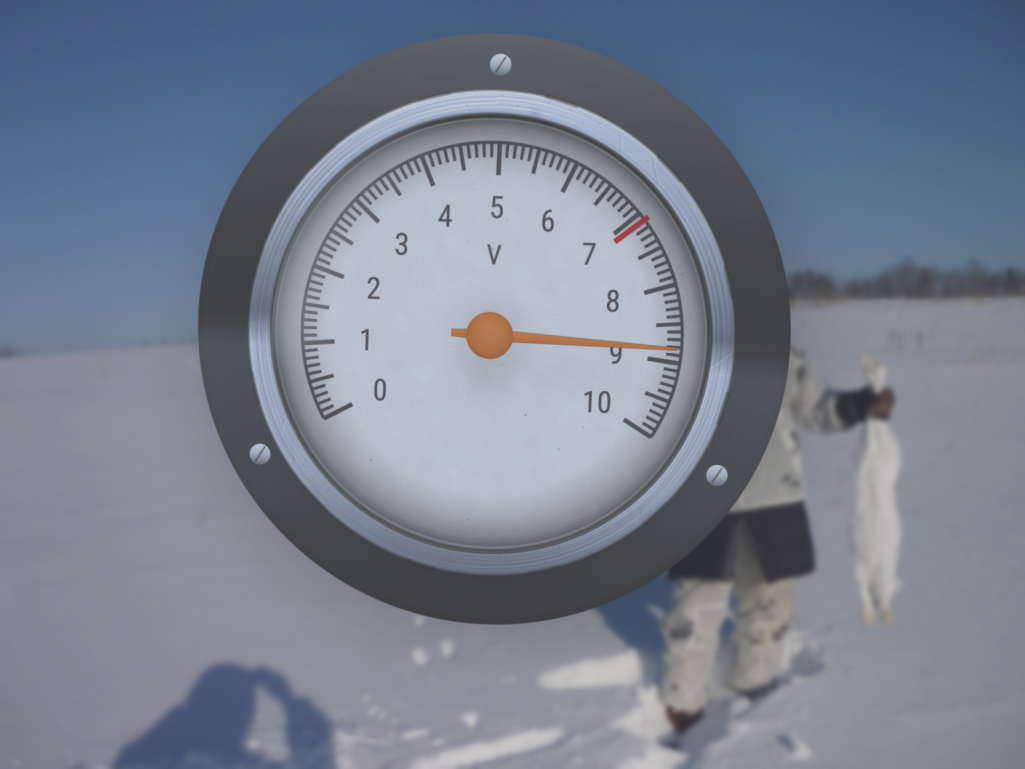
8.8 V
